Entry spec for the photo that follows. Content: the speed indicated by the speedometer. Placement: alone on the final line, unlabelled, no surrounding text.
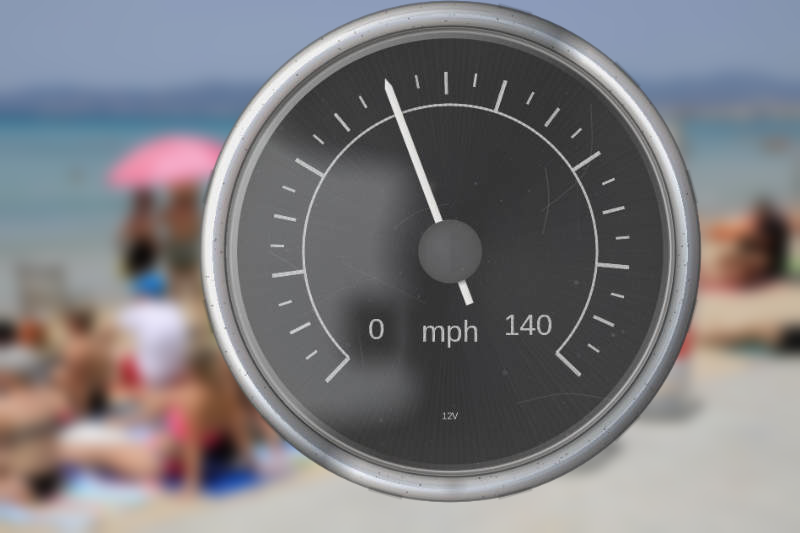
60 mph
